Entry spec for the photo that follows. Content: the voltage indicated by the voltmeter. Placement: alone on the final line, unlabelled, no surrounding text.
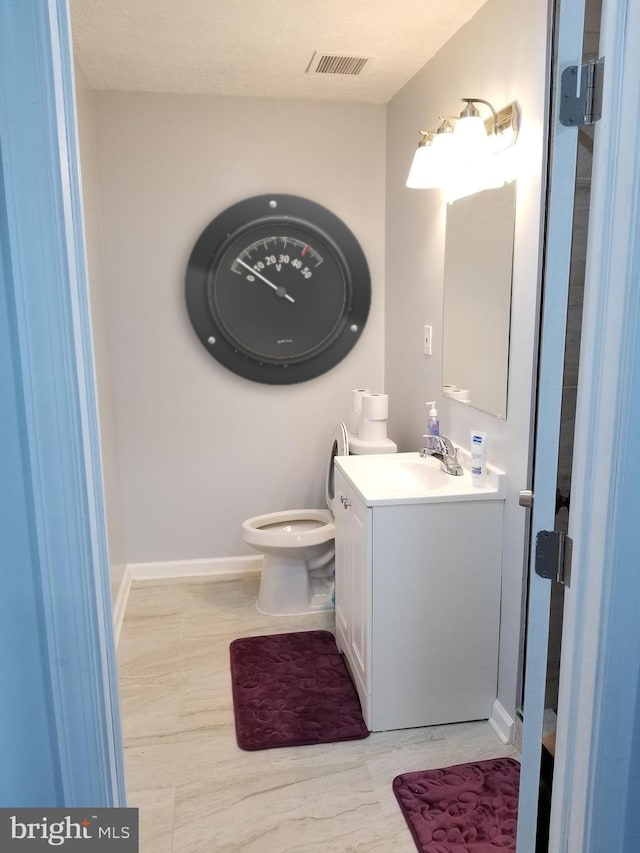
5 V
